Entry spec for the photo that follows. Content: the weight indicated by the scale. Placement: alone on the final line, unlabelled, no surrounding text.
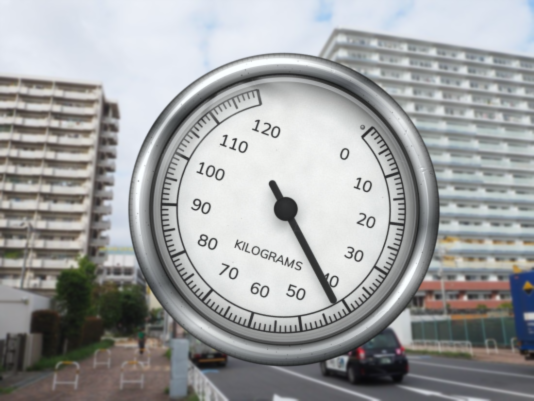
42 kg
